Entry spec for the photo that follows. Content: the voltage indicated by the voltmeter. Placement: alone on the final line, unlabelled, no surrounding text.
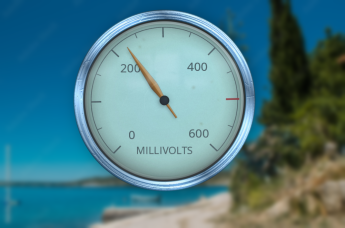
225 mV
